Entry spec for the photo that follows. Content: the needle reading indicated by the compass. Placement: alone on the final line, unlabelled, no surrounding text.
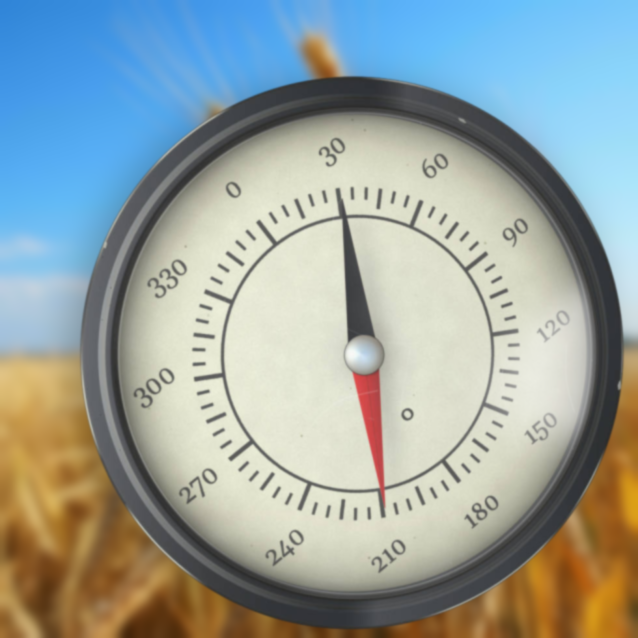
210 °
